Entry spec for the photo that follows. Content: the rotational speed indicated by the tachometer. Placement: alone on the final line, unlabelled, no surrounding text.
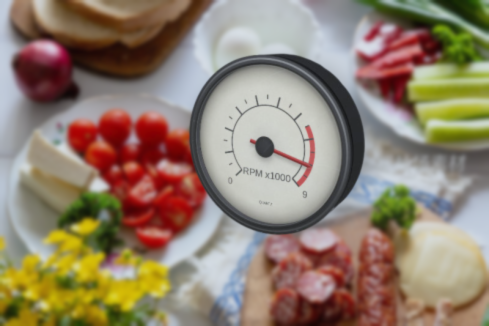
8000 rpm
